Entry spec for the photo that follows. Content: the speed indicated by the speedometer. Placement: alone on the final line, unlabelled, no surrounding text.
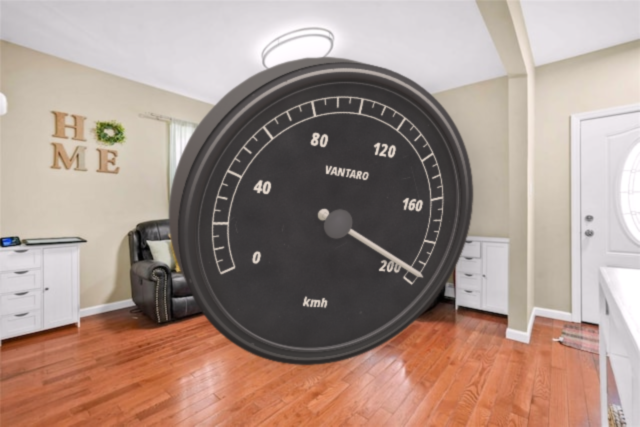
195 km/h
